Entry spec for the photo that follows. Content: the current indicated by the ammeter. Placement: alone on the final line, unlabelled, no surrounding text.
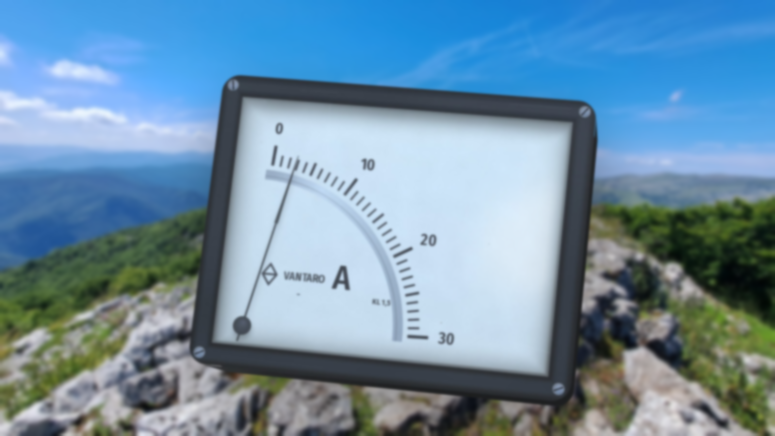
3 A
